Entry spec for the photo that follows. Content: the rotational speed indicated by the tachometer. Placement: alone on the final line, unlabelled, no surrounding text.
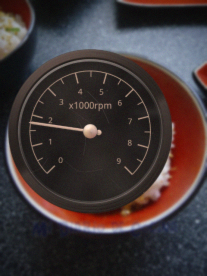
1750 rpm
